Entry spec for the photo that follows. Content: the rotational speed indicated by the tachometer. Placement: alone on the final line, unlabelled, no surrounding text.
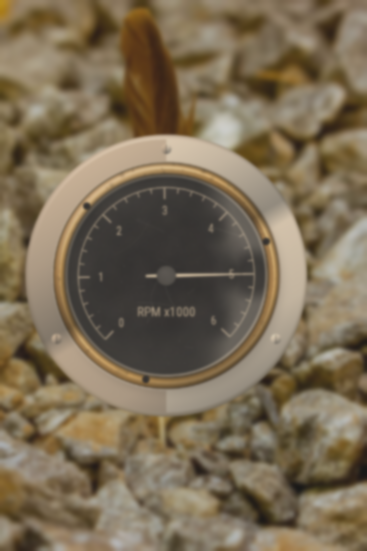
5000 rpm
